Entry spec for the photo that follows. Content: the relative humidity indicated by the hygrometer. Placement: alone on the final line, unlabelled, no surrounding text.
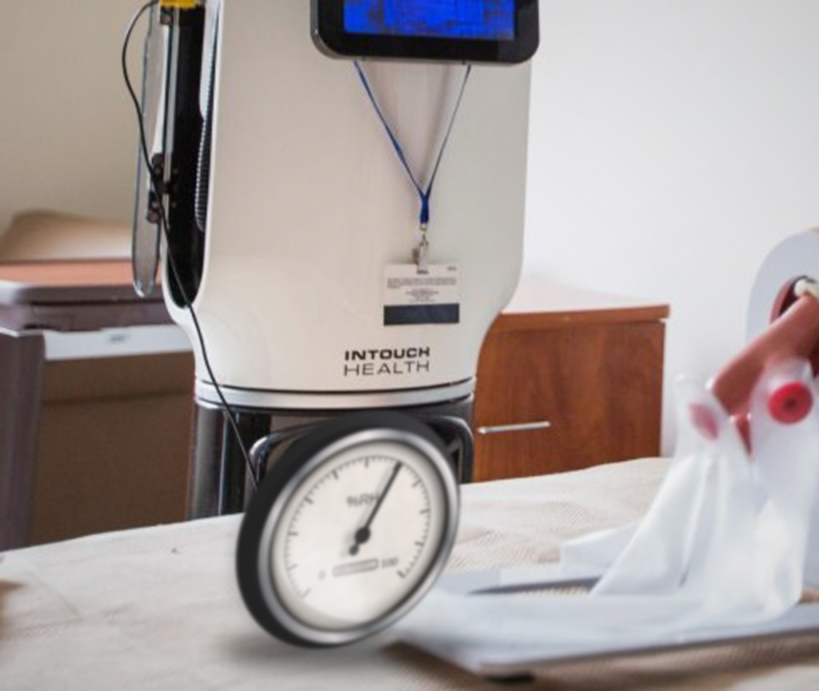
60 %
